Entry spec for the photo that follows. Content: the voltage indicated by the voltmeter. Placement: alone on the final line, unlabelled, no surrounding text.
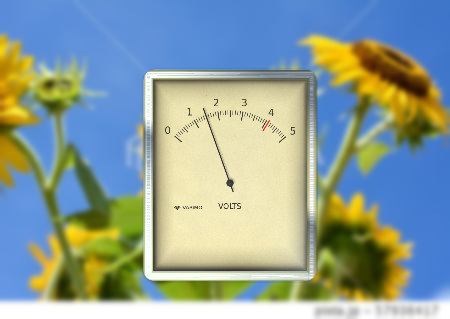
1.5 V
